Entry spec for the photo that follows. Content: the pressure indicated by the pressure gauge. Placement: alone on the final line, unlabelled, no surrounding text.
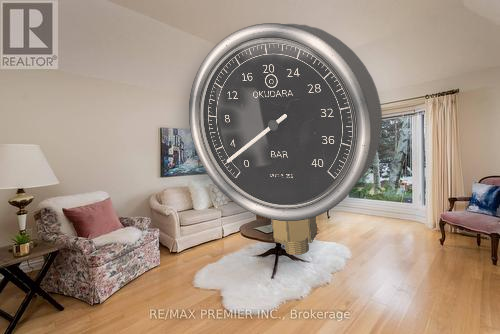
2 bar
